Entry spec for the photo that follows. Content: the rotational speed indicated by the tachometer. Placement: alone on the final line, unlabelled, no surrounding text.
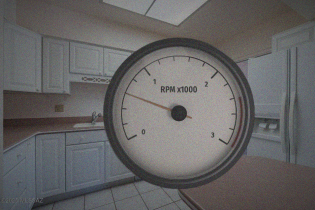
600 rpm
